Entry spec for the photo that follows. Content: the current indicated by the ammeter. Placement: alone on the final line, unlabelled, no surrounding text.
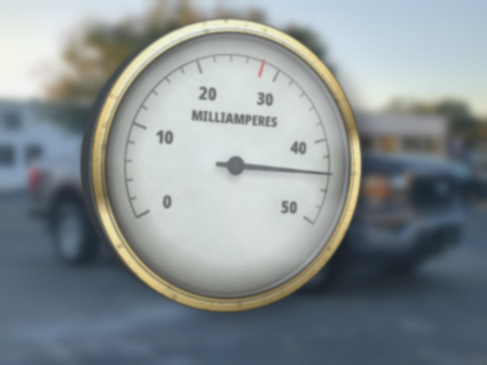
44 mA
